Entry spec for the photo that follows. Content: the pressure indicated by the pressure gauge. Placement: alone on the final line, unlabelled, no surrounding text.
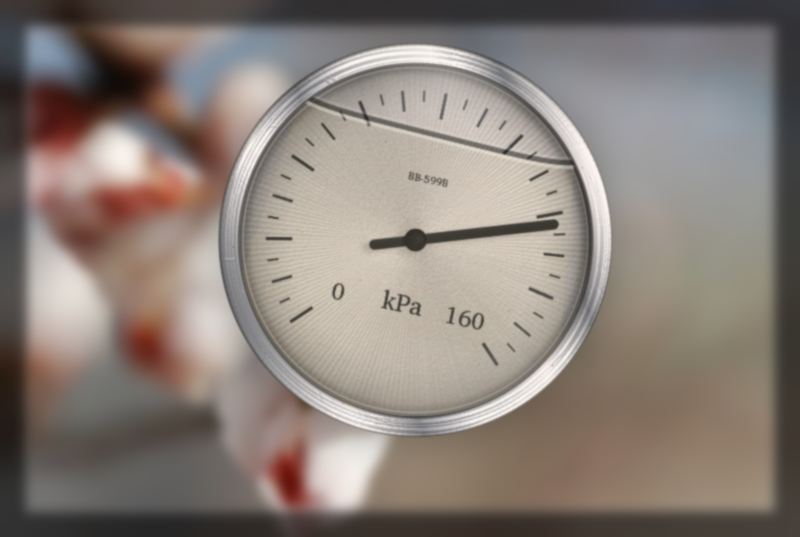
122.5 kPa
